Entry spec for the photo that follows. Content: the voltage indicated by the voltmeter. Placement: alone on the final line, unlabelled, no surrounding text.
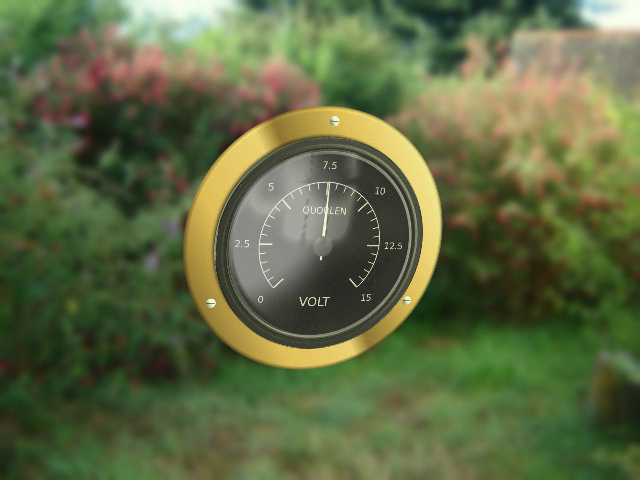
7.5 V
